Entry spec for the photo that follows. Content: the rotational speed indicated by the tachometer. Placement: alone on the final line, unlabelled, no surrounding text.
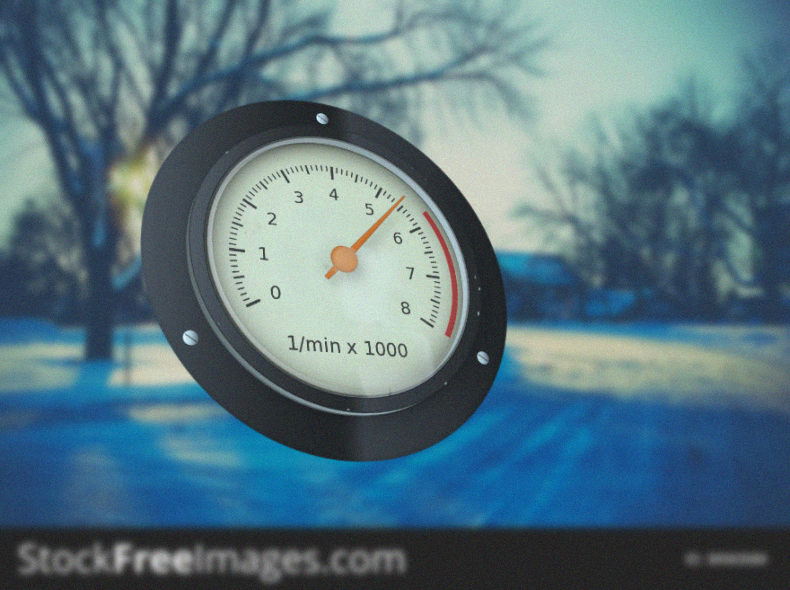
5400 rpm
